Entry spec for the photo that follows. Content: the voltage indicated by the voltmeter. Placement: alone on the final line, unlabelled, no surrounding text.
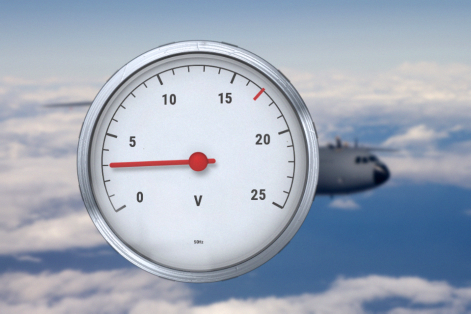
3 V
